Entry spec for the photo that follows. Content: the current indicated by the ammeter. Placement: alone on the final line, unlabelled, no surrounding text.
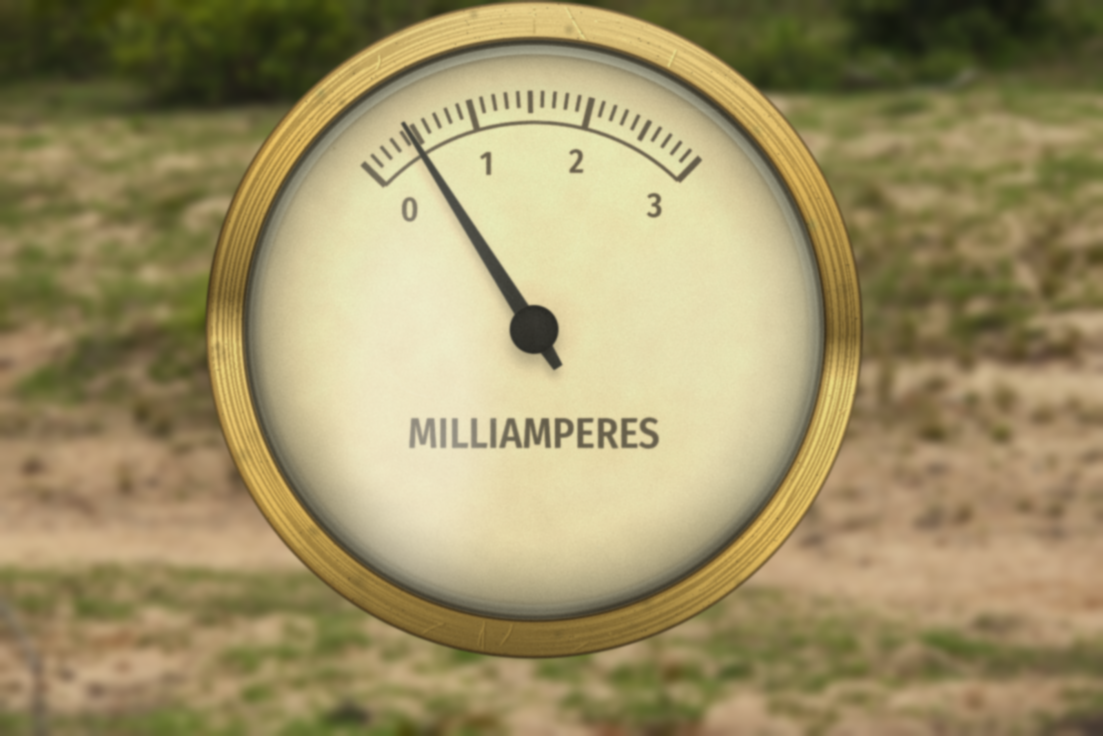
0.45 mA
